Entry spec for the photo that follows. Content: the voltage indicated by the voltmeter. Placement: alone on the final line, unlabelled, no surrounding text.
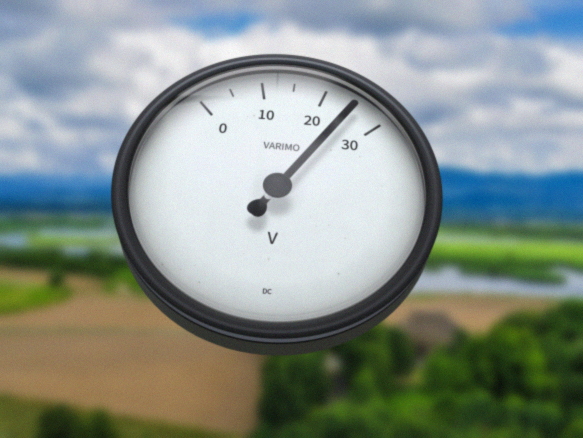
25 V
